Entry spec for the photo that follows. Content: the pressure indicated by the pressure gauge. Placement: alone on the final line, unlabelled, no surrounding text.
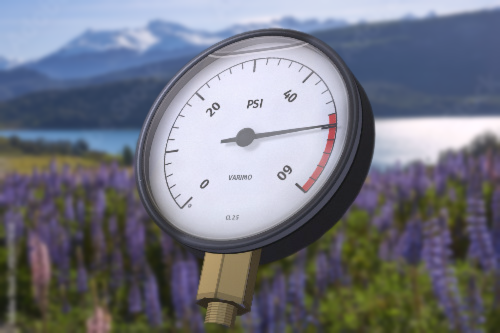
50 psi
